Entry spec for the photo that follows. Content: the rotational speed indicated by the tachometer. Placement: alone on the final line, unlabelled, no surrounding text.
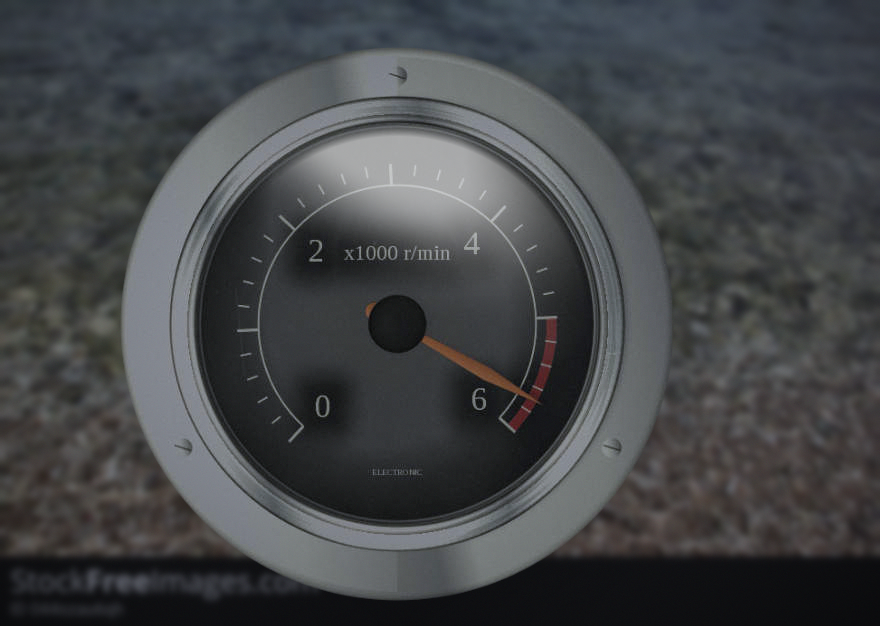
5700 rpm
